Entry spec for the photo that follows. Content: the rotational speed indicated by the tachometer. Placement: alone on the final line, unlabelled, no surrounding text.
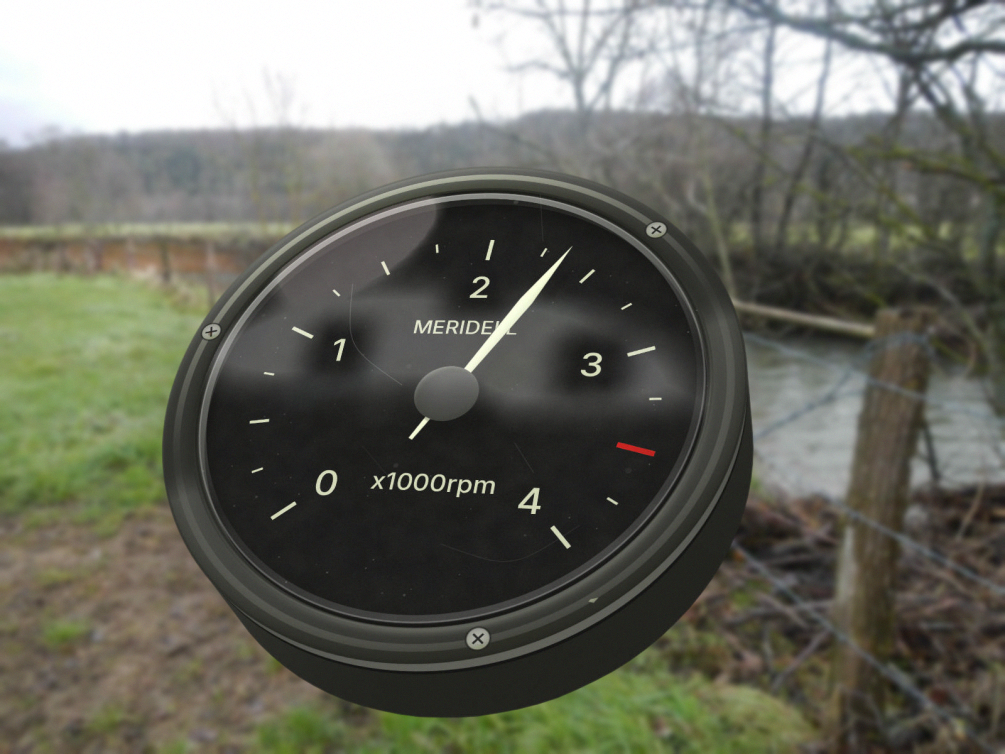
2375 rpm
